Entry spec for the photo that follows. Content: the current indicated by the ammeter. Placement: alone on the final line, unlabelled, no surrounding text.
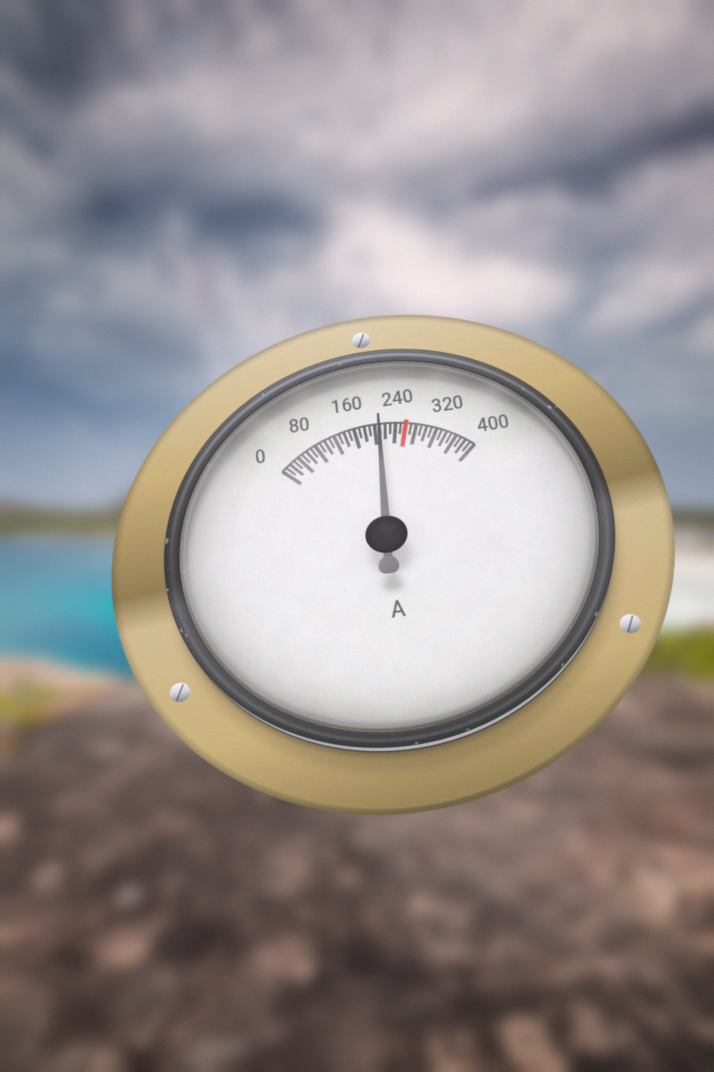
210 A
